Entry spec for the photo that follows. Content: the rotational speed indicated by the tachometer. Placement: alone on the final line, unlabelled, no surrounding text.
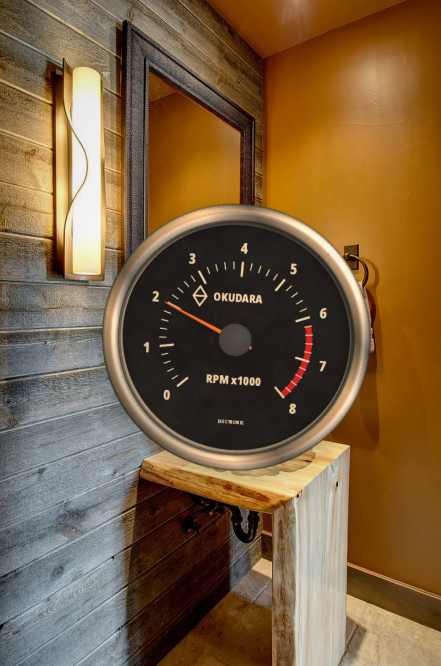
2000 rpm
